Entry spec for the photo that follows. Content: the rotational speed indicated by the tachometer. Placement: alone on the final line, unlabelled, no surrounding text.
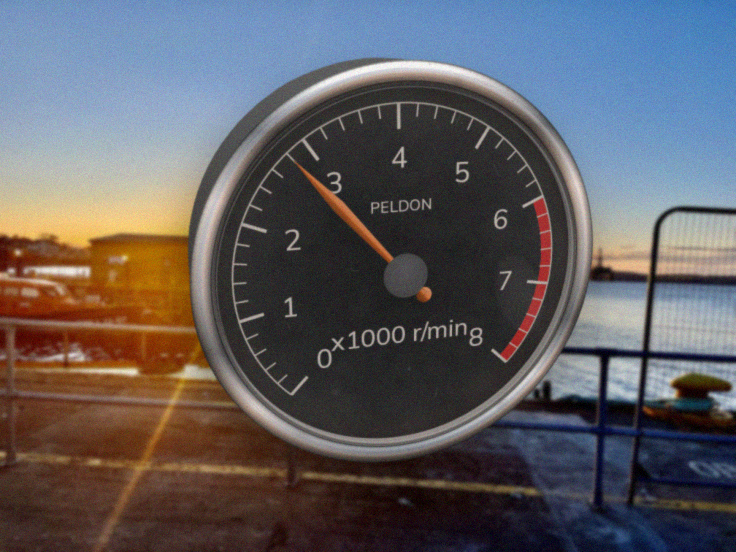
2800 rpm
